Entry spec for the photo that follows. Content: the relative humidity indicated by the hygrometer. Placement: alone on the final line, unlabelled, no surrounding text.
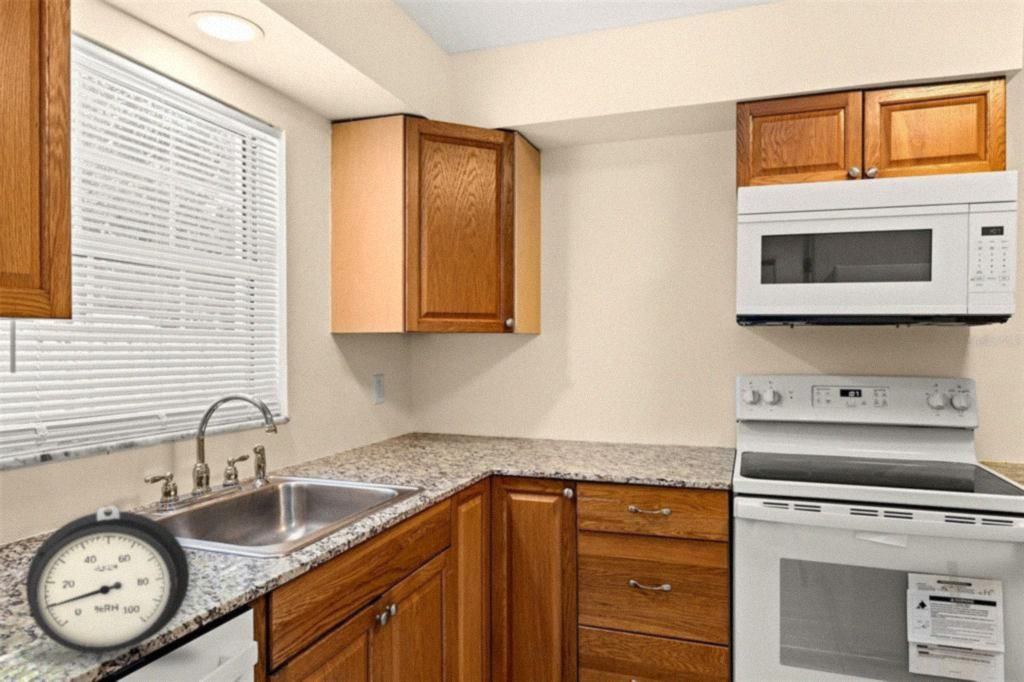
10 %
